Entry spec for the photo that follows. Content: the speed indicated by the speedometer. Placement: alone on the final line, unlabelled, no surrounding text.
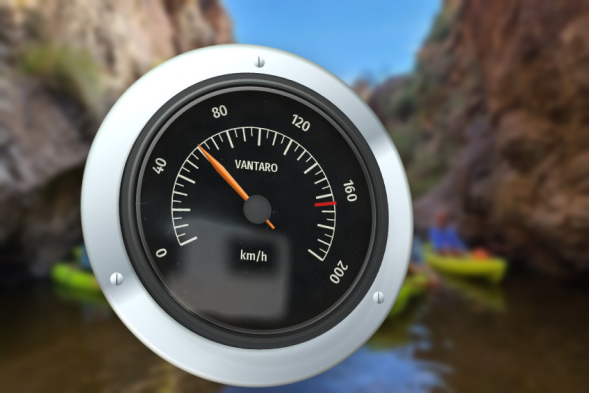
60 km/h
